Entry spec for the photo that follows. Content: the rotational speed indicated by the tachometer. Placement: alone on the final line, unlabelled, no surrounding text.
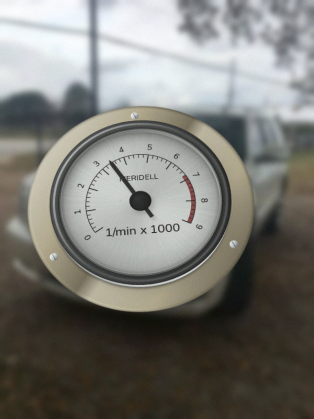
3400 rpm
